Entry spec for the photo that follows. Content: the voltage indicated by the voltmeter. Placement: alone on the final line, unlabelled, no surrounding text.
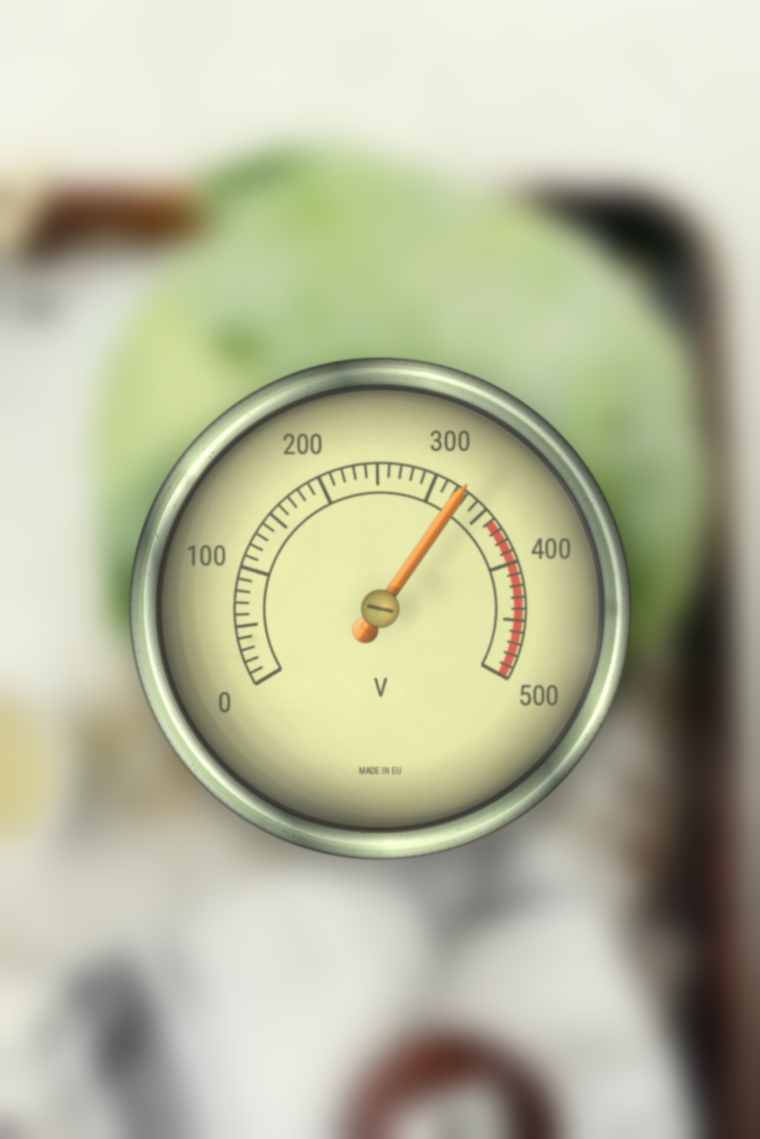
325 V
